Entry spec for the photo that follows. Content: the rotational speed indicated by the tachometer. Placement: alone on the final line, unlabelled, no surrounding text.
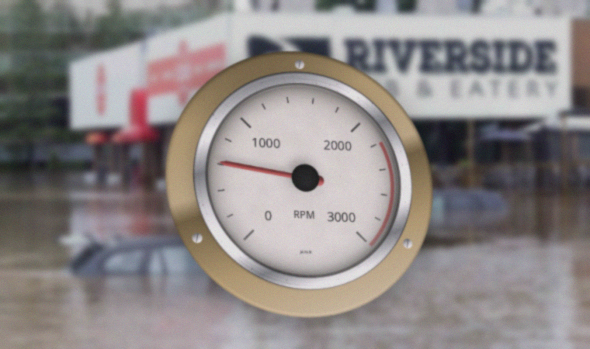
600 rpm
